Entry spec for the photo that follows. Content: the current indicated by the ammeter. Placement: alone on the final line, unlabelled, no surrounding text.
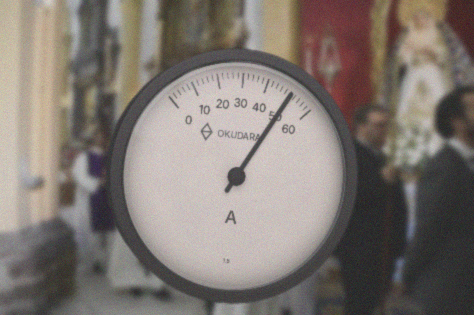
50 A
